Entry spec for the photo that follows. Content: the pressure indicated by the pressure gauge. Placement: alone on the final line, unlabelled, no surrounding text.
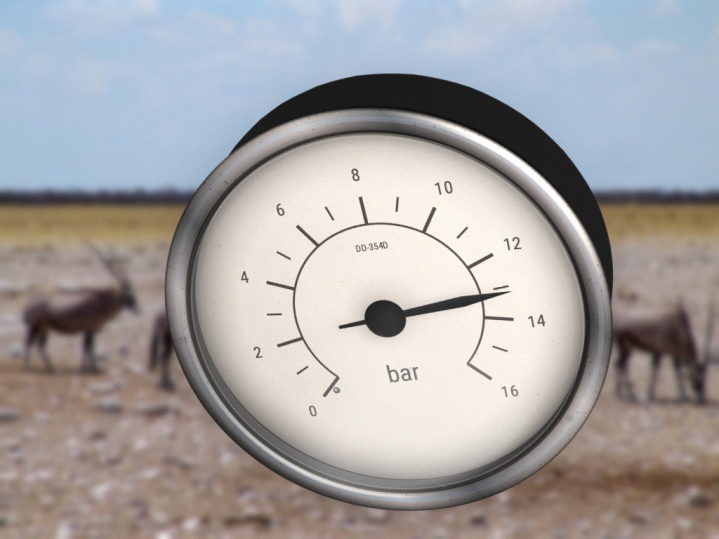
13 bar
